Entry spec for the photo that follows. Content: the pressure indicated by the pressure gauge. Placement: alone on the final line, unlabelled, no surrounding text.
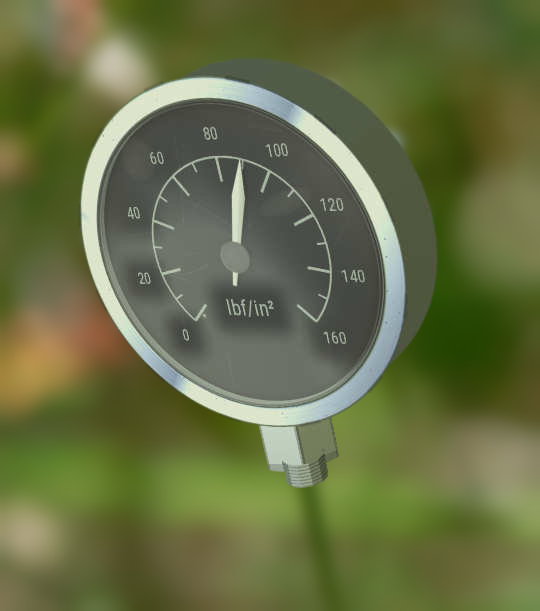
90 psi
